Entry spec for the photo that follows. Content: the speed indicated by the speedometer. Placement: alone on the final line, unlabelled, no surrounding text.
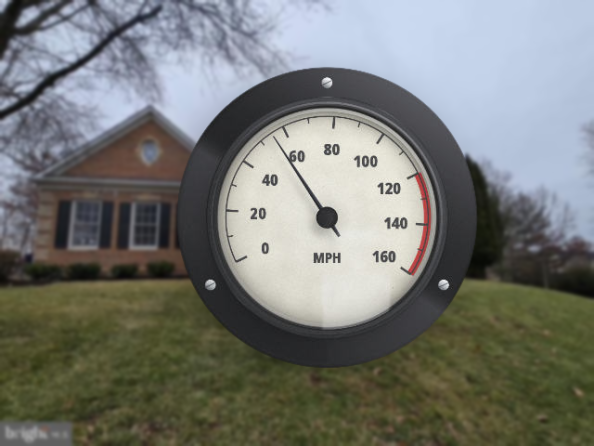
55 mph
